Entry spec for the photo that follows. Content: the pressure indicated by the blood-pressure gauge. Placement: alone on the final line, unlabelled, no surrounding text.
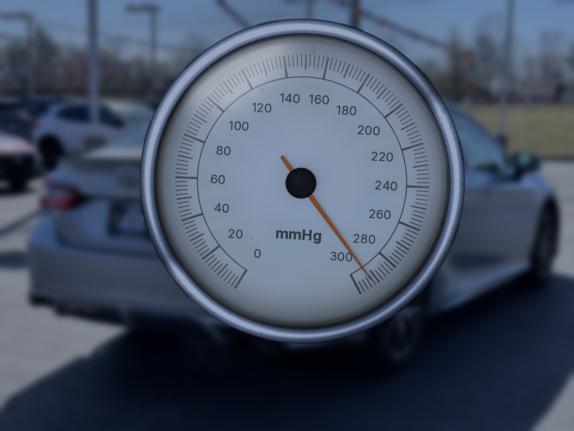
292 mmHg
